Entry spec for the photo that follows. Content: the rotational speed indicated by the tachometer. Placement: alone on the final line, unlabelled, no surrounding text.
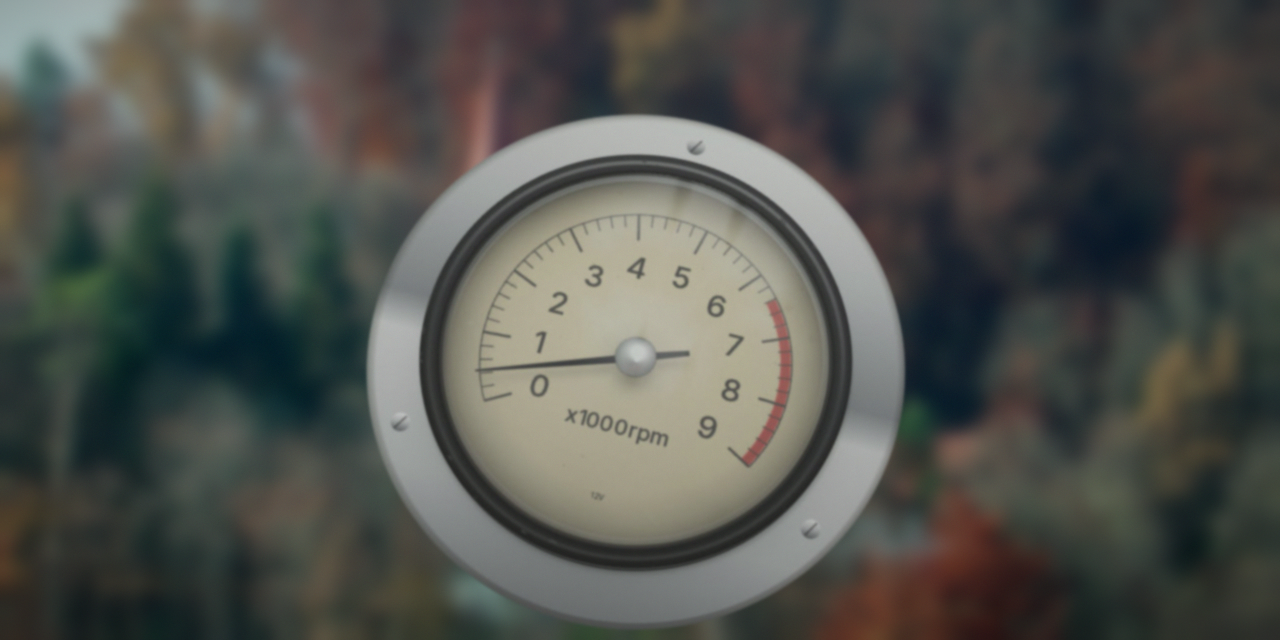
400 rpm
